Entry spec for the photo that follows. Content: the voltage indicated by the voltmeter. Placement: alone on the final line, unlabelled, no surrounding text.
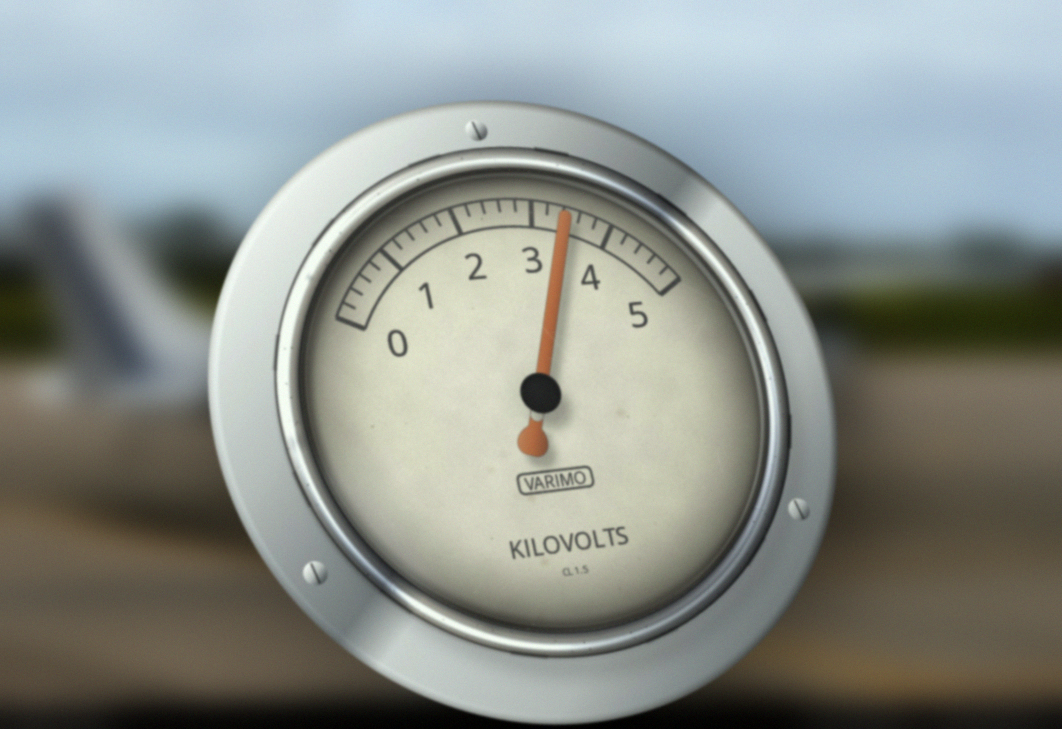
3.4 kV
